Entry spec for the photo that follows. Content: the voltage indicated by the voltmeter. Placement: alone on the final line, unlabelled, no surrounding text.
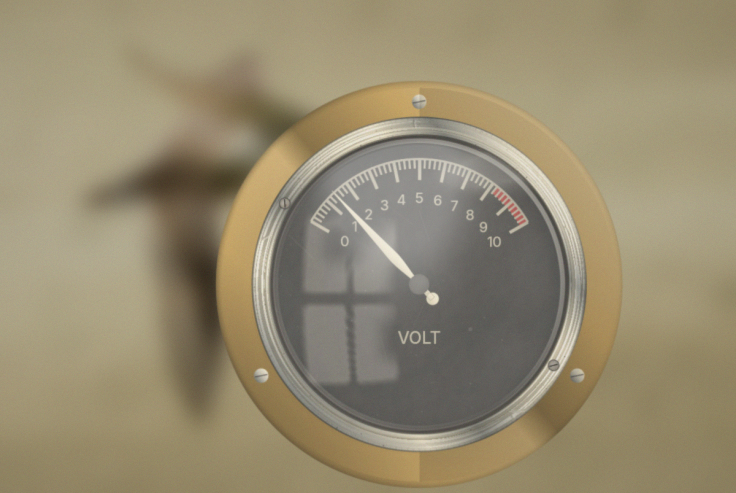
1.4 V
